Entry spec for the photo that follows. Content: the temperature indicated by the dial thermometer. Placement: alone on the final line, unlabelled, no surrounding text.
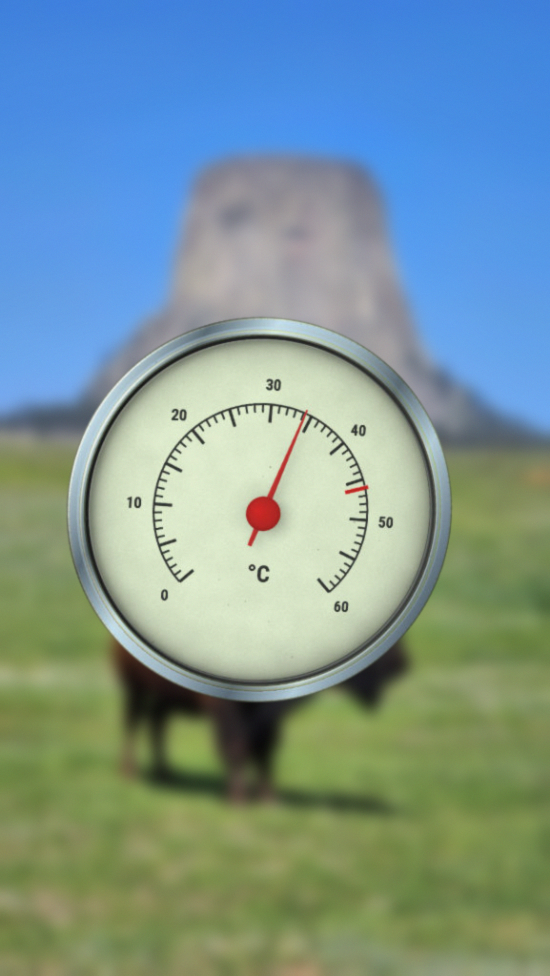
34 °C
